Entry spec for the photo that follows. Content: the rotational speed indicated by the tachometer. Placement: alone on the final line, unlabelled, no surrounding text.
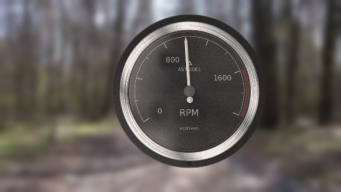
1000 rpm
